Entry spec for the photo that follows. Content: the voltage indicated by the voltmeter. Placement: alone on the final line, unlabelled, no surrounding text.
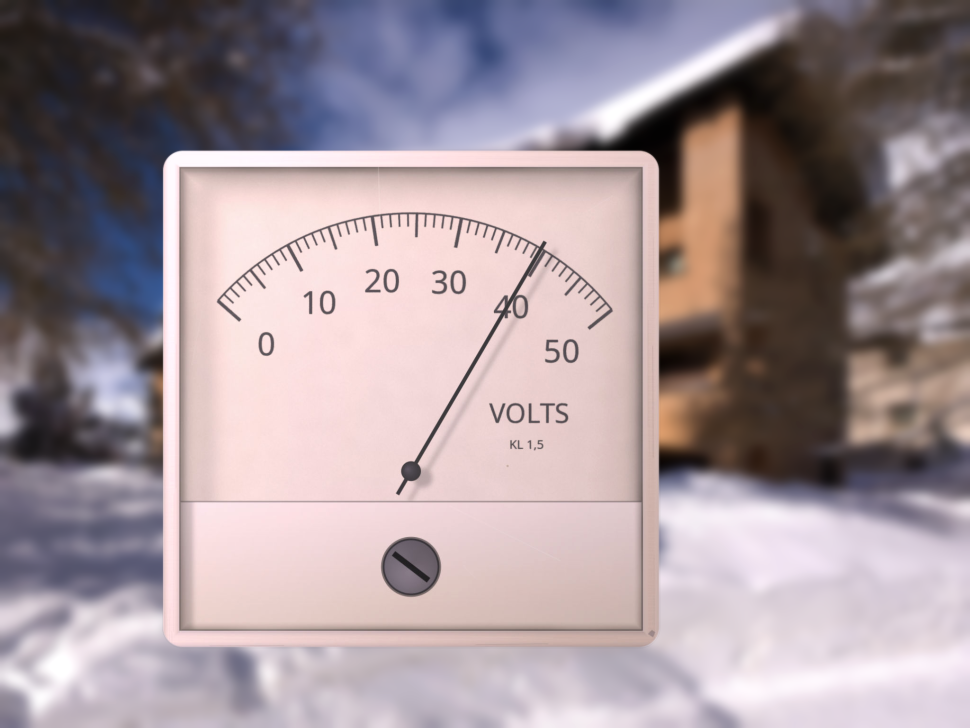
39.5 V
